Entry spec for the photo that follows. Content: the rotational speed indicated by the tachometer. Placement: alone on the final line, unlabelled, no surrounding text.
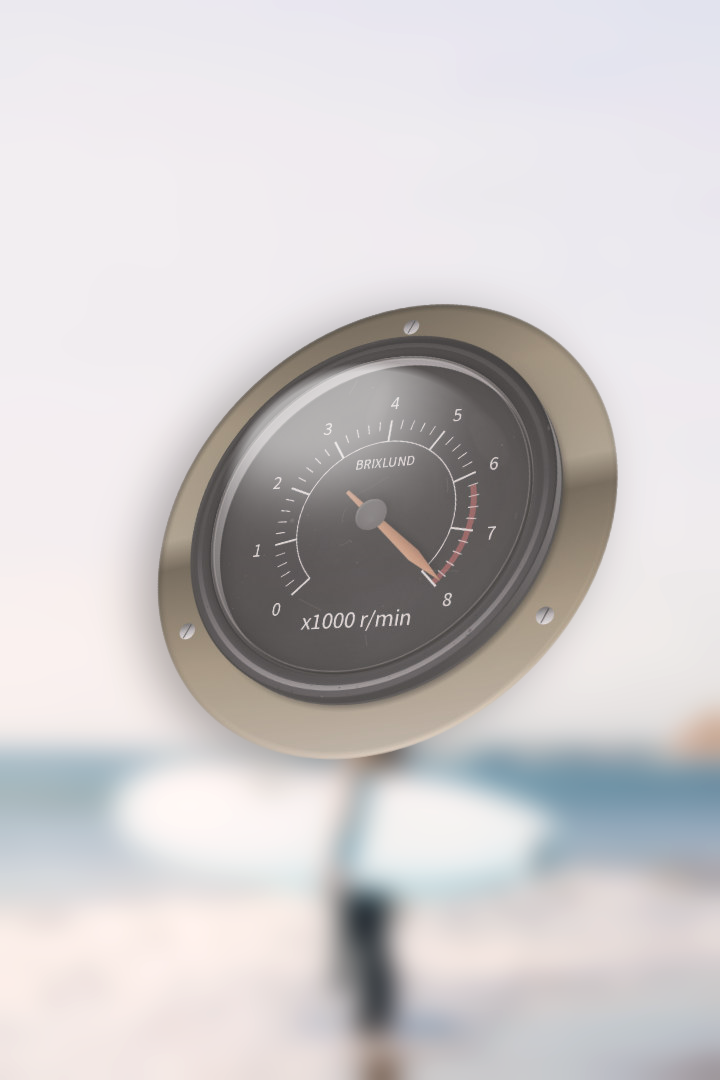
7900 rpm
